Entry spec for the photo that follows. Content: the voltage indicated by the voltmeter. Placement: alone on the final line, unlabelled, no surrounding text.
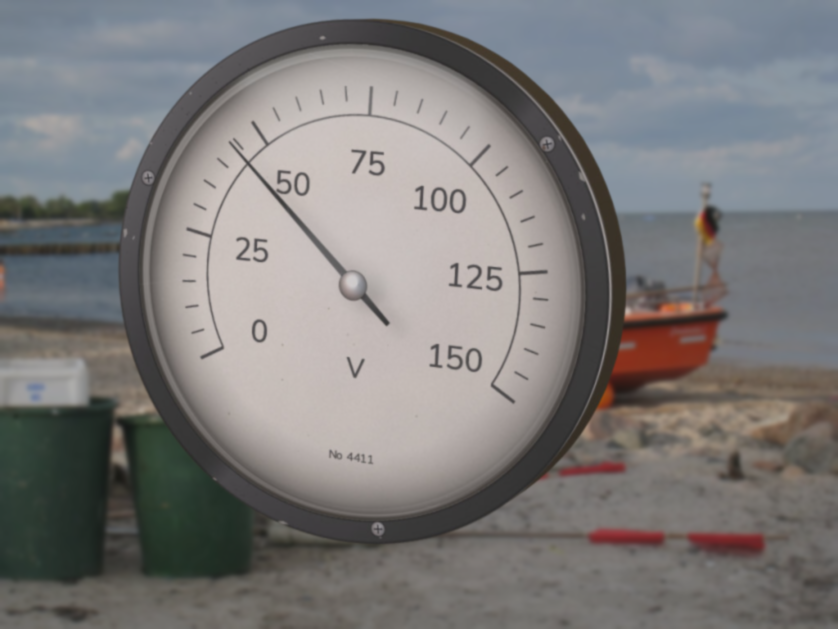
45 V
